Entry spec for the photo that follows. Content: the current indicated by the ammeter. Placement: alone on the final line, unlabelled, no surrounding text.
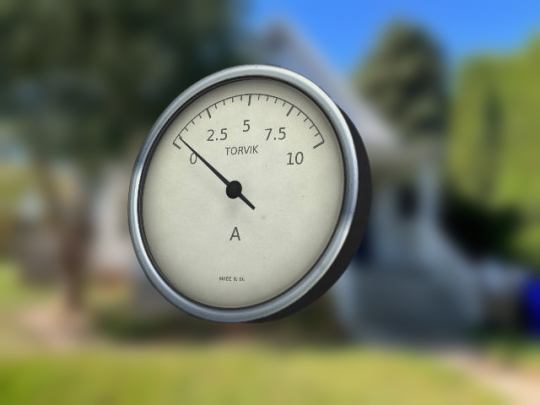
0.5 A
